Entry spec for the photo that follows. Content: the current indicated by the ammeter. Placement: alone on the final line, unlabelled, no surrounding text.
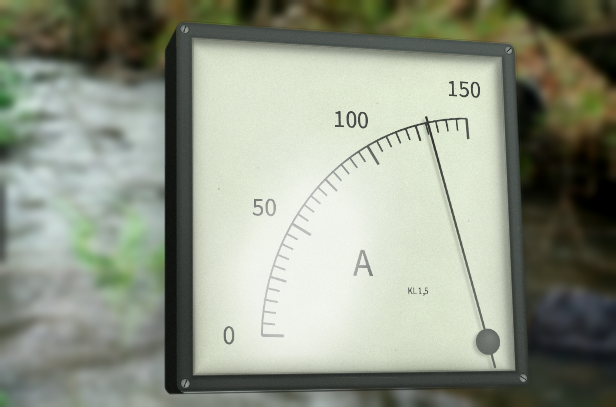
130 A
